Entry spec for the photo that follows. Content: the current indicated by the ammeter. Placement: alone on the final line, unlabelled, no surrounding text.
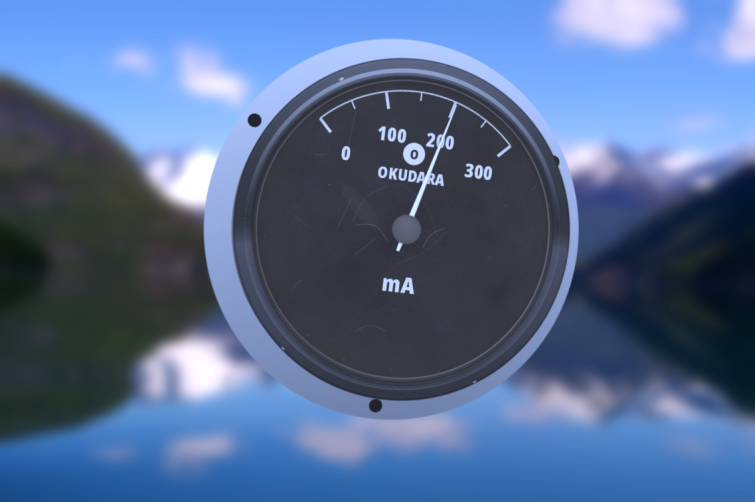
200 mA
